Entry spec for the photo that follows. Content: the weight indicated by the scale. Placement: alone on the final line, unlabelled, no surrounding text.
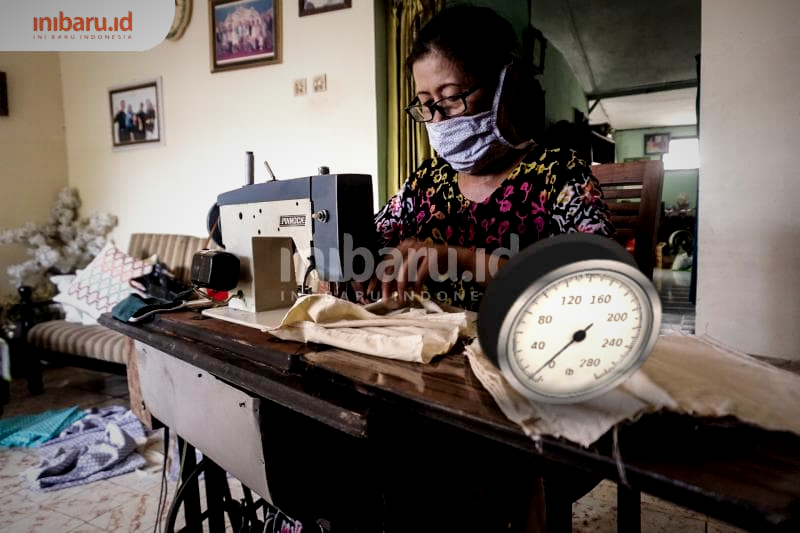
10 lb
